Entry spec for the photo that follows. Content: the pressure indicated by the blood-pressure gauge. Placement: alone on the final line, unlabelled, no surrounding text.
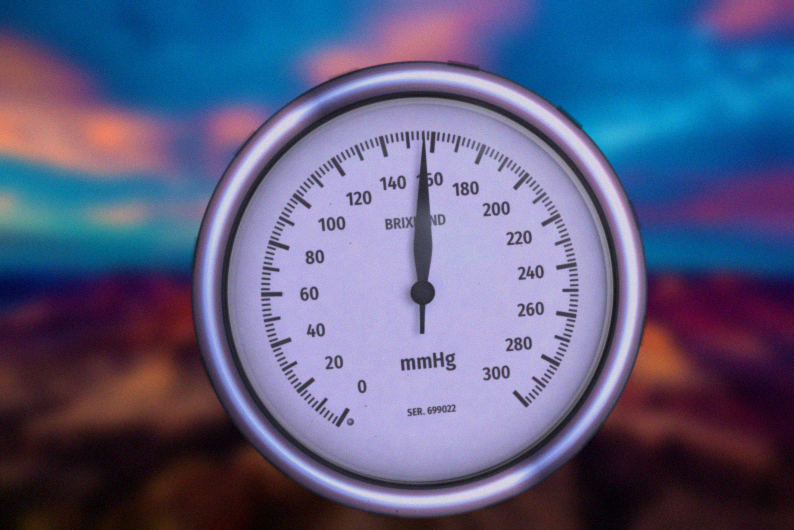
156 mmHg
